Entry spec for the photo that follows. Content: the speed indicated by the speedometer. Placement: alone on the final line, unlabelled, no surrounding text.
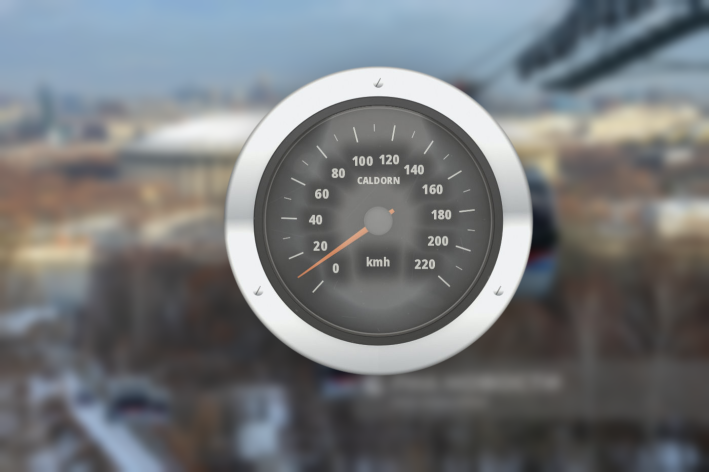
10 km/h
